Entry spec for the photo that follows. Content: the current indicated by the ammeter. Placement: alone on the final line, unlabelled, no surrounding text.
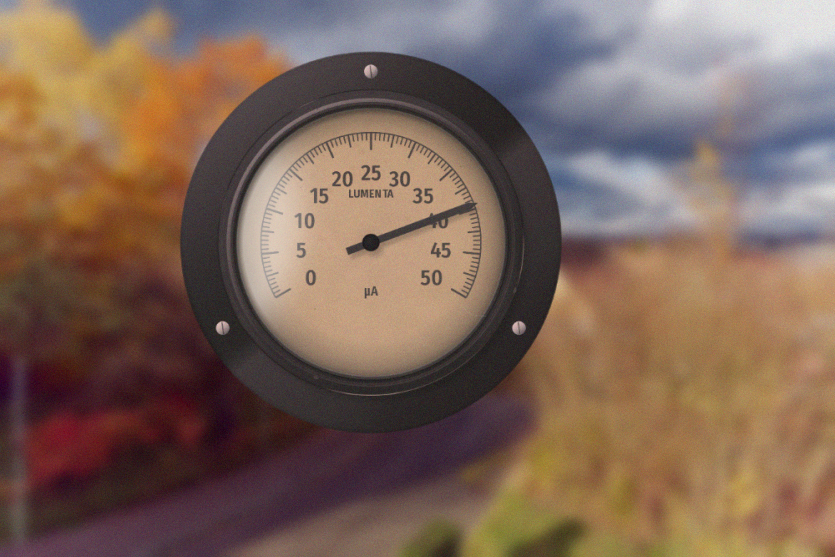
39.5 µA
